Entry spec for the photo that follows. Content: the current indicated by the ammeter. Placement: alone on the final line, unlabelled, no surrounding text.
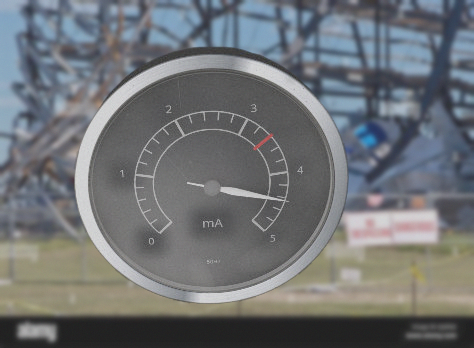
4.4 mA
